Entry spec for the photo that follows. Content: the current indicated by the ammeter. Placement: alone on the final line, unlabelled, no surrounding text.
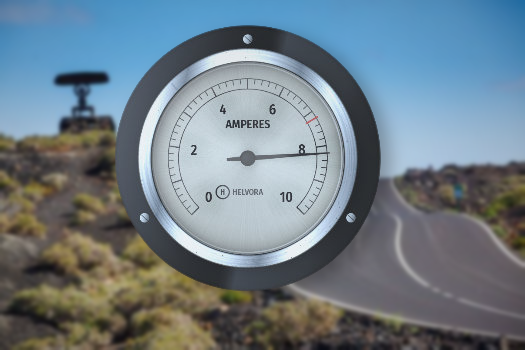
8.2 A
